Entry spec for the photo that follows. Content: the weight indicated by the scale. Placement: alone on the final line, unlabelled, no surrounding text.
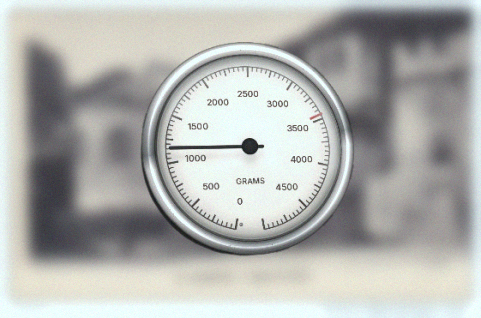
1150 g
